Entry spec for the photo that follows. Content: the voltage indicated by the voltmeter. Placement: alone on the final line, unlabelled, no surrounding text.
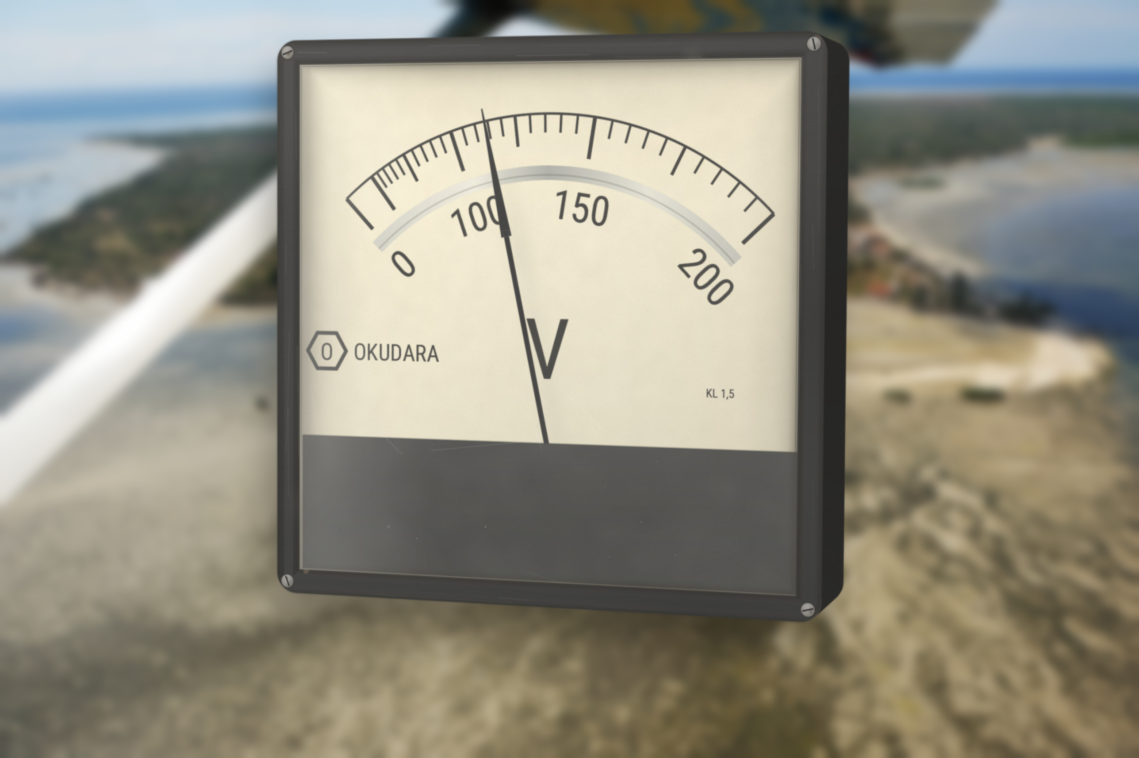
115 V
